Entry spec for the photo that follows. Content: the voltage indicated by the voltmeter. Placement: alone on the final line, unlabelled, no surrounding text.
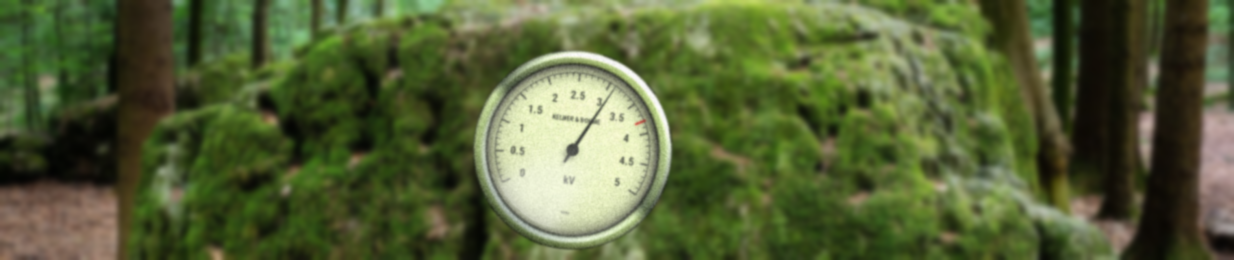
3.1 kV
